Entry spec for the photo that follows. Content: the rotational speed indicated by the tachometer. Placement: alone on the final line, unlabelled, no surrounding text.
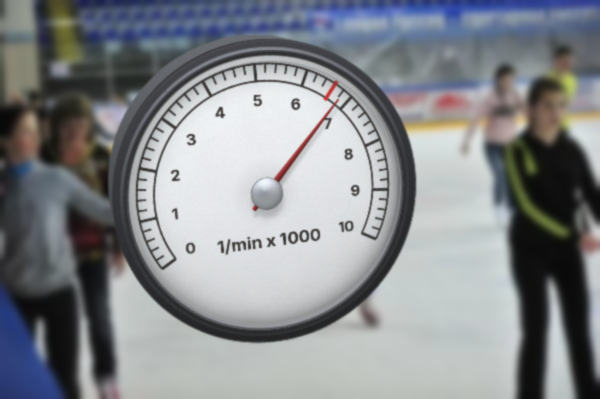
6800 rpm
